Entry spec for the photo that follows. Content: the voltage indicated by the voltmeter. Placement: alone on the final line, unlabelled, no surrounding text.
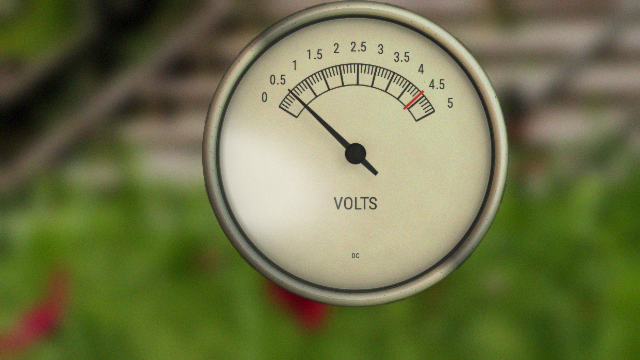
0.5 V
